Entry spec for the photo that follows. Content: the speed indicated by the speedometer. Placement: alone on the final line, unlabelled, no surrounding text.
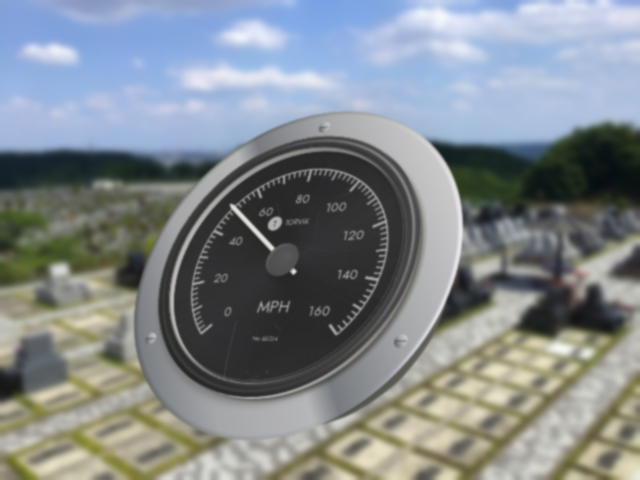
50 mph
